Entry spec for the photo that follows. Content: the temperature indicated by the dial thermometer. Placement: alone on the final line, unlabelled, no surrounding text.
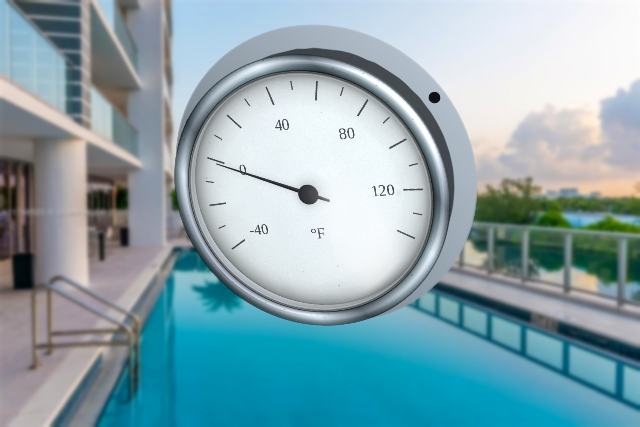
0 °F
